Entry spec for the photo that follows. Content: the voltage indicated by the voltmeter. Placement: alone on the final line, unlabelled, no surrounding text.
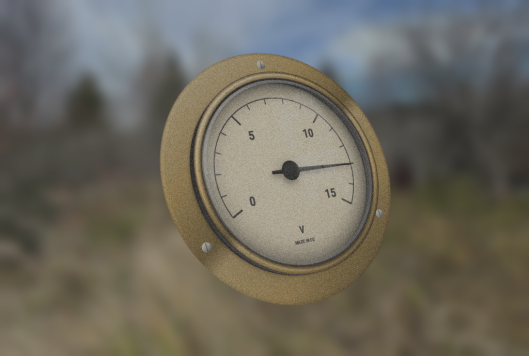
13 V
